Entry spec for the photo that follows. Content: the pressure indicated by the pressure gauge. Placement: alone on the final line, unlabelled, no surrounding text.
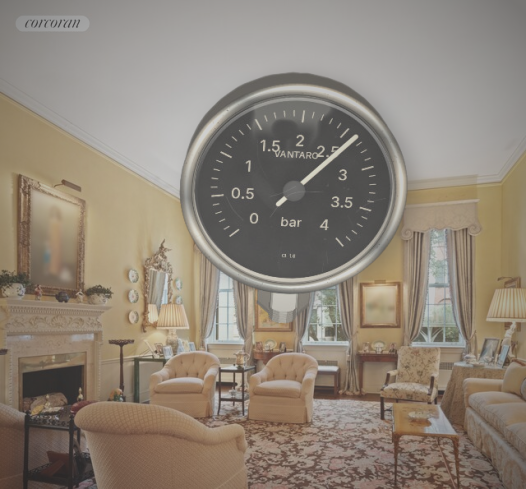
2.6 bar
